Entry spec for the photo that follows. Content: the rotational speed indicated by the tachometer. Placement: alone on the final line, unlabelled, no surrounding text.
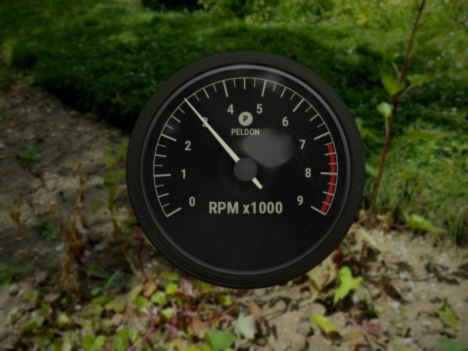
3000 rpm
